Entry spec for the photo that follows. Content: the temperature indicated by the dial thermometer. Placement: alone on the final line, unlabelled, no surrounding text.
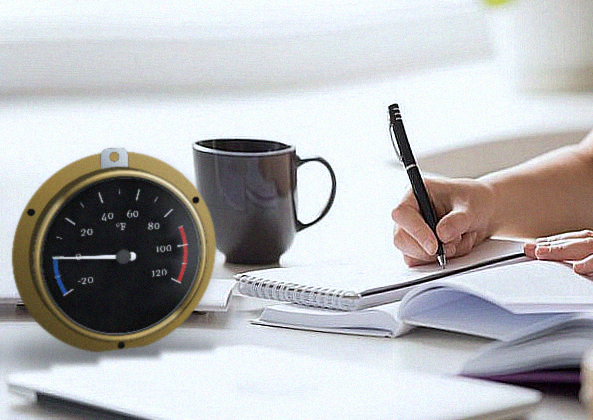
0 °F
